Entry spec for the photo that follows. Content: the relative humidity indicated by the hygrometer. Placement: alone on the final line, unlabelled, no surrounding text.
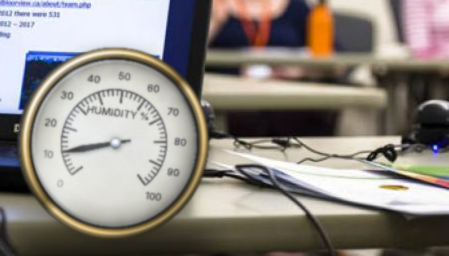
10 %
